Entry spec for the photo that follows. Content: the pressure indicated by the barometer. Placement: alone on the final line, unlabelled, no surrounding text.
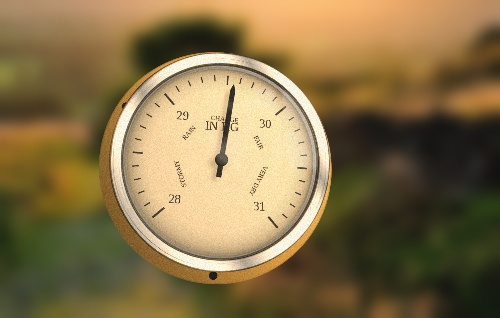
29.55 inHg
